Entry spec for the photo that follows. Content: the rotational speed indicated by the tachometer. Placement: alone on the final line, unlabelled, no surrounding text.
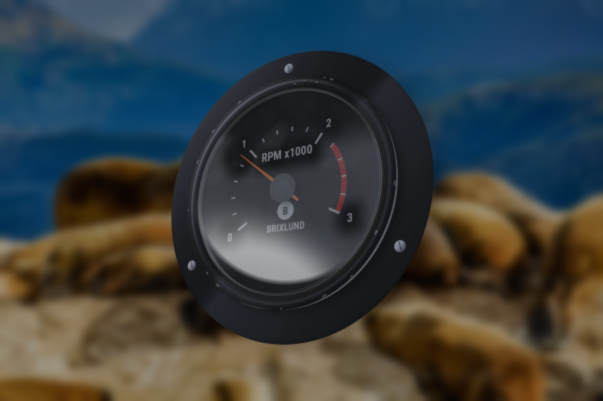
900 rpm
